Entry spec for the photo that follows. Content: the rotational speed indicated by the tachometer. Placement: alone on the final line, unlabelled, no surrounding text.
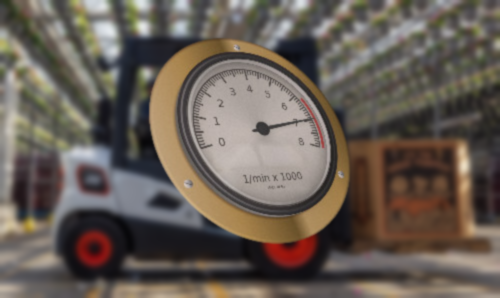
7000 rpm
